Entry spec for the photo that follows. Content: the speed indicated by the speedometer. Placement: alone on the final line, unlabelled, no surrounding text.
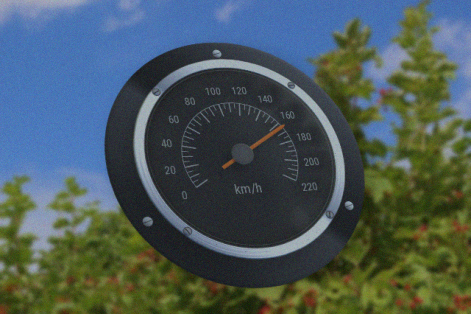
165 km/h
